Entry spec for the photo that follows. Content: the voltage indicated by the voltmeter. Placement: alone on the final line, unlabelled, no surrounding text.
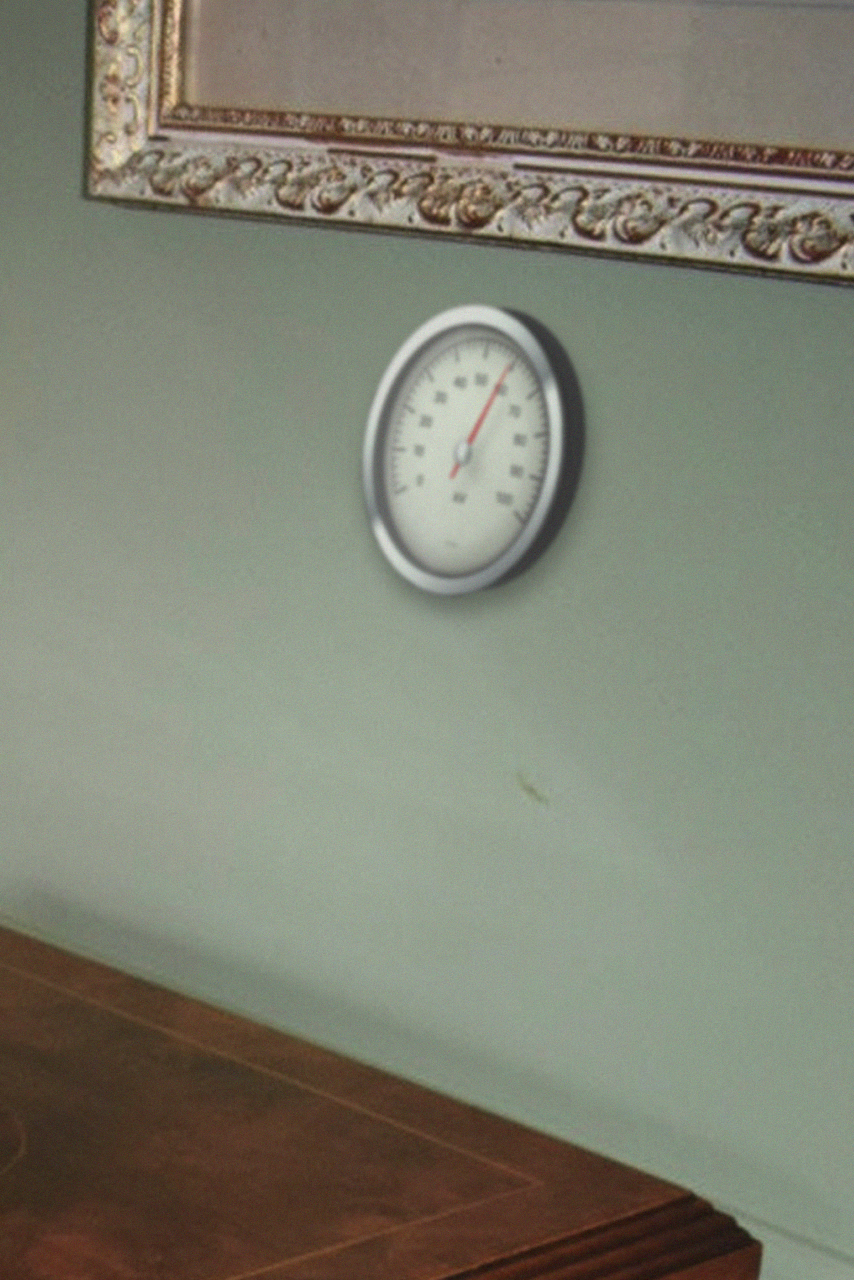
60 kV
